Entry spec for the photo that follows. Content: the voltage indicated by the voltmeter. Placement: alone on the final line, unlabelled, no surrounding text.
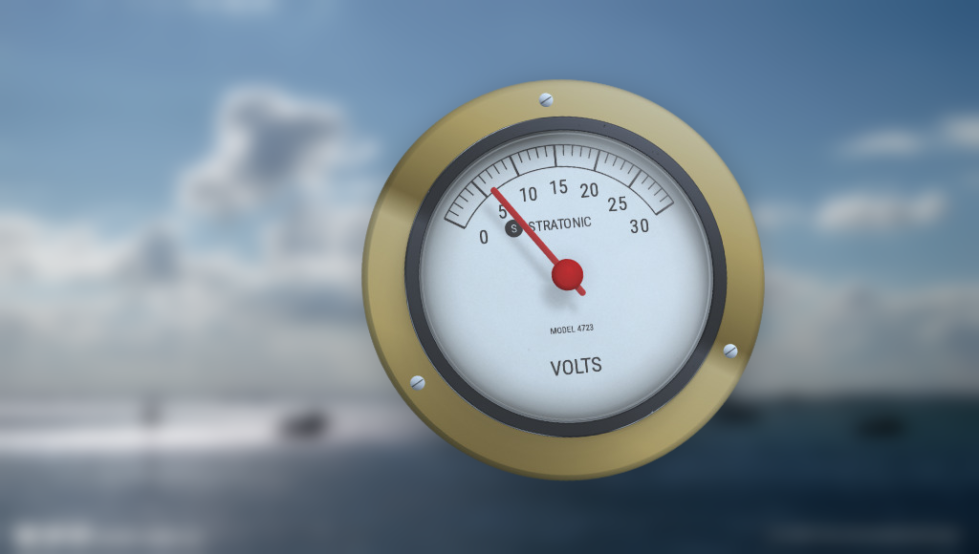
6 V
